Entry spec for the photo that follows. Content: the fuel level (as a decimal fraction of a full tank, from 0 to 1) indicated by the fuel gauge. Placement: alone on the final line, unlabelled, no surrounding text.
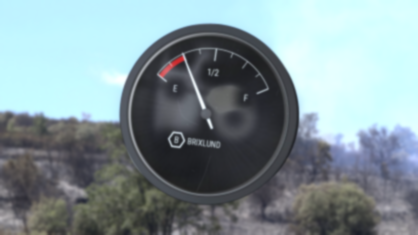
0.25
